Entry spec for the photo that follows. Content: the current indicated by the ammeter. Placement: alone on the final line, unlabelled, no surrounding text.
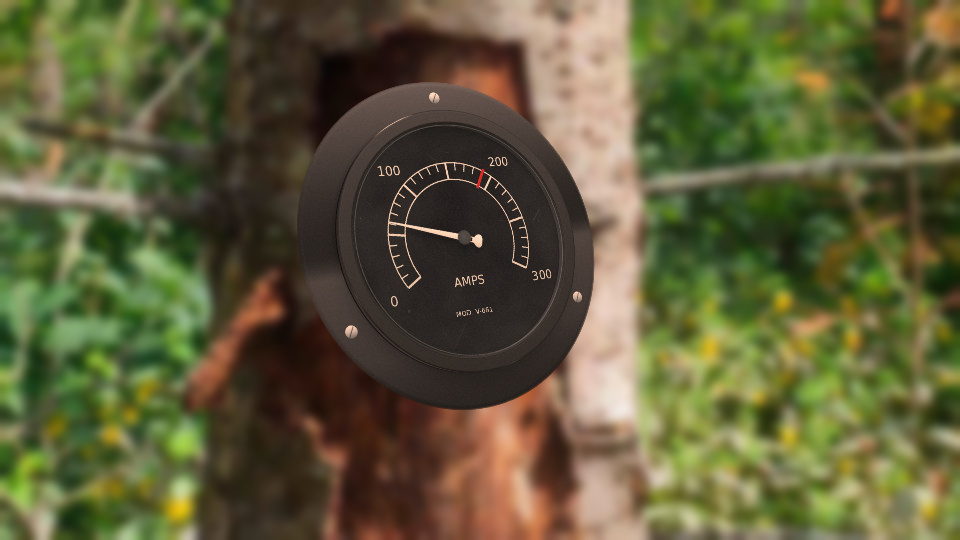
60 A
